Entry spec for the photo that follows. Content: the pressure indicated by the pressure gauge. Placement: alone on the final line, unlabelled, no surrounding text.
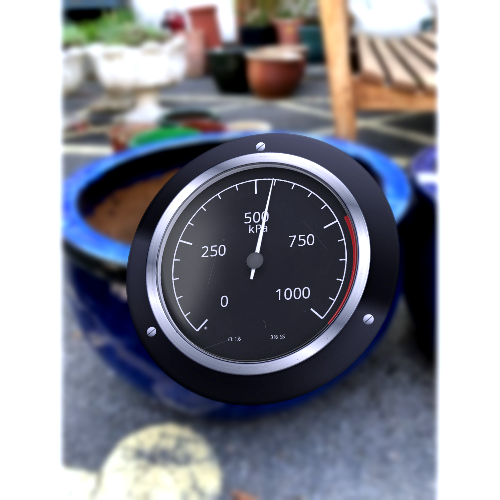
550 kPa
